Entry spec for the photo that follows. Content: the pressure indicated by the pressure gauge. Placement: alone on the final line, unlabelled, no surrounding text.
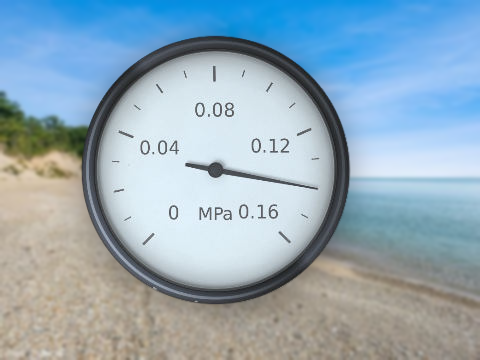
0.14 MPa
